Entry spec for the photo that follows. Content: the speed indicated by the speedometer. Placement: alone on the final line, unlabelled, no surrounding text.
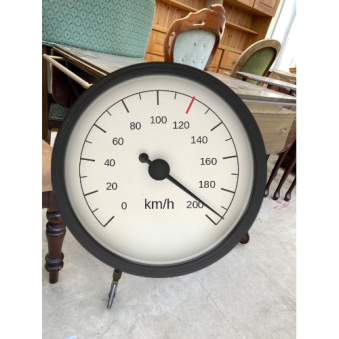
195 km/h
